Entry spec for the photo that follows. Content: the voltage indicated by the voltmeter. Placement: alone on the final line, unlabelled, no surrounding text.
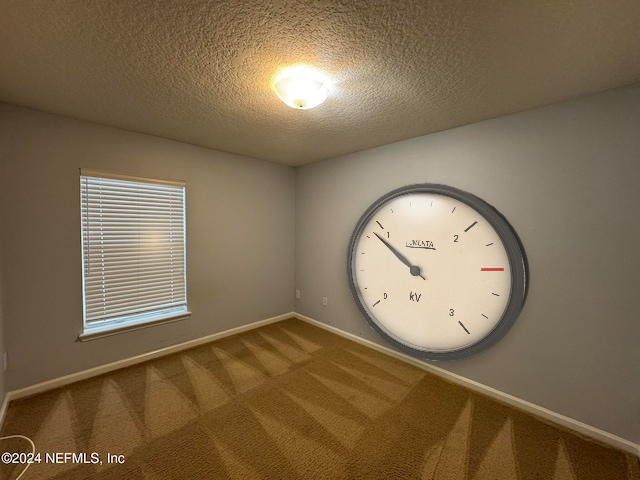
0.9 kV
